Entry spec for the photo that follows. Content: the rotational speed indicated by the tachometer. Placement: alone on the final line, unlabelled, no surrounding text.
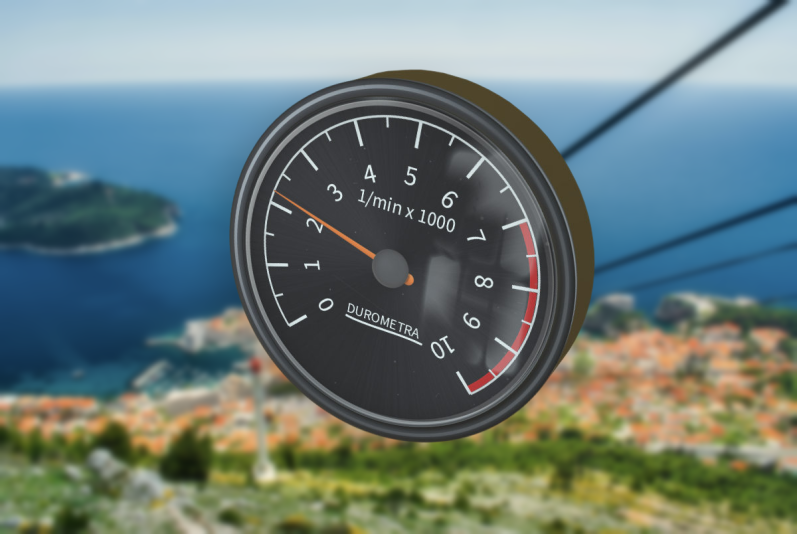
2250 rpm
